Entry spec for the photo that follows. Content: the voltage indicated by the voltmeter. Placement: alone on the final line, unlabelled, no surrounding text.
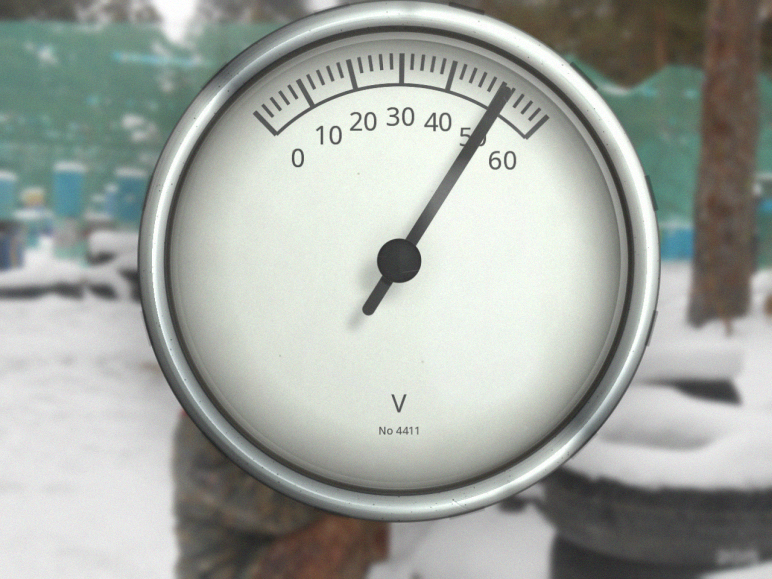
51 V
